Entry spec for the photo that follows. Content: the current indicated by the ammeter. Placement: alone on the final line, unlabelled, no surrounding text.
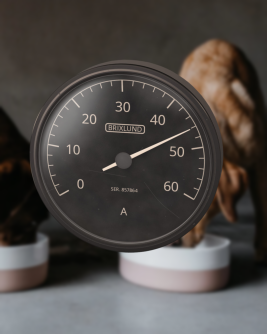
46 A
